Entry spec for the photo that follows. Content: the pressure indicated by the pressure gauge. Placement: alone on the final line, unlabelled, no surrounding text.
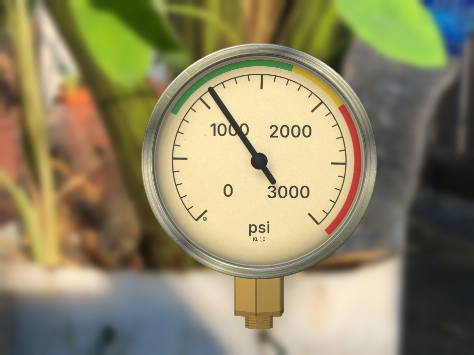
1100 psi
